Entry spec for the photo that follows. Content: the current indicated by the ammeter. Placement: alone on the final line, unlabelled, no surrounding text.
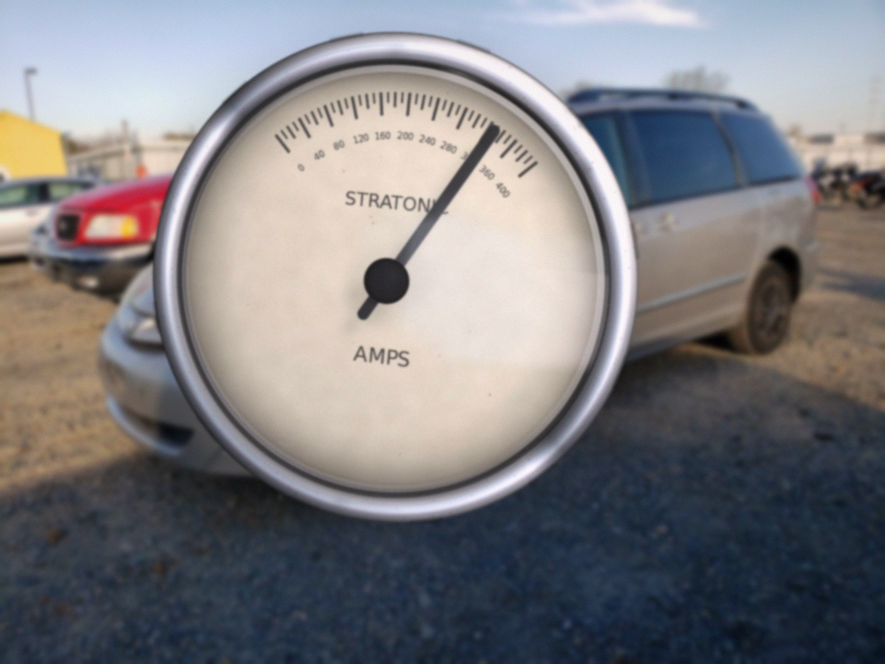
330 A
